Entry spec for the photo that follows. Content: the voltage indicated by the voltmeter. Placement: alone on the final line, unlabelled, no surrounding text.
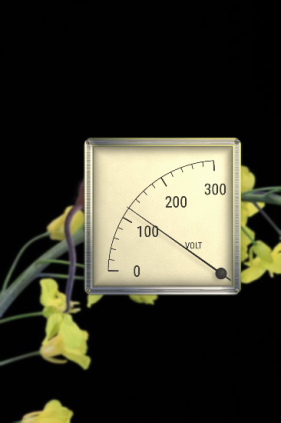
120 V
